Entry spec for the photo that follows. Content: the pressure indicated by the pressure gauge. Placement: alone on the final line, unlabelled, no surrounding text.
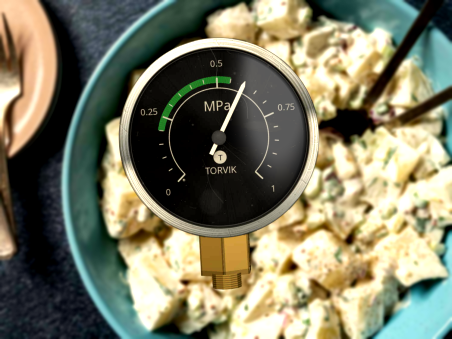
0.6 MPa
